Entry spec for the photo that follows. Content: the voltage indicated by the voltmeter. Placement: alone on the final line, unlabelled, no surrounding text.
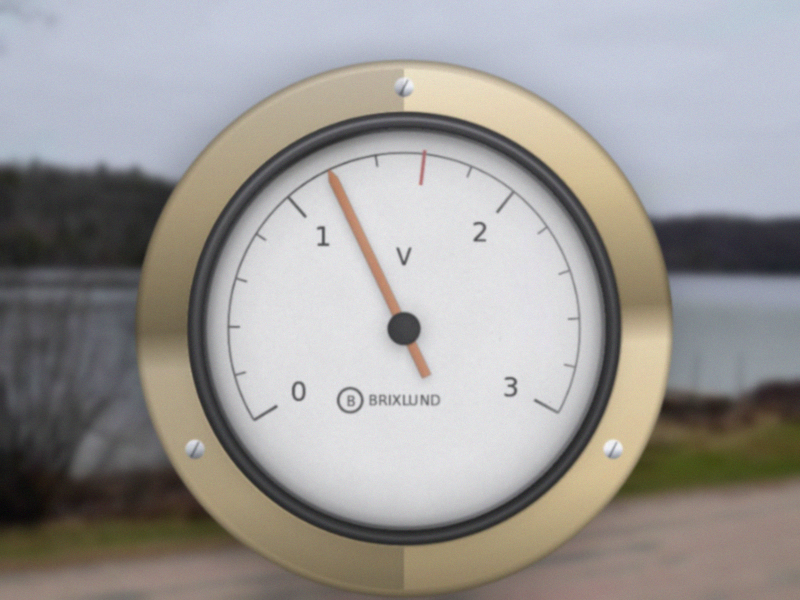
1.2 V
